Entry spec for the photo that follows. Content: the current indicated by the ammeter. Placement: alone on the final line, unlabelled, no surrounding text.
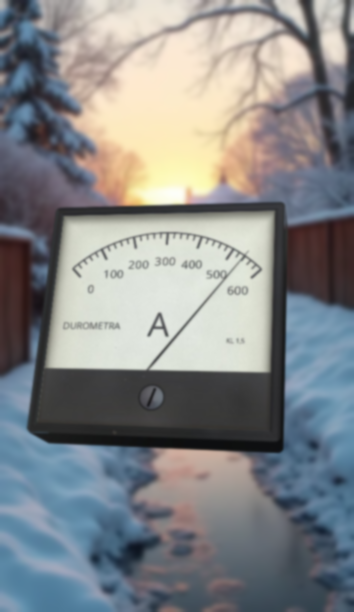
540 A
